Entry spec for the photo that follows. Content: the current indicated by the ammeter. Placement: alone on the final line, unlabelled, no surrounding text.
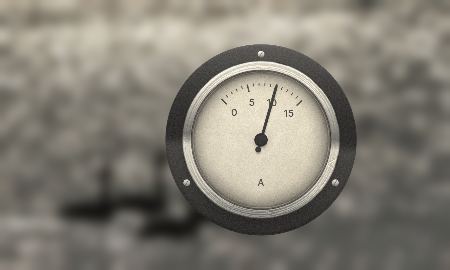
10 A
